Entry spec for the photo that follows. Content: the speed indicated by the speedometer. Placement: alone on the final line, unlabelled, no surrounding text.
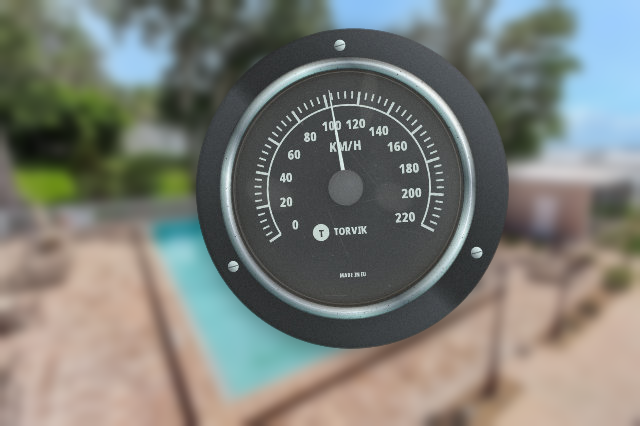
104 km/h
